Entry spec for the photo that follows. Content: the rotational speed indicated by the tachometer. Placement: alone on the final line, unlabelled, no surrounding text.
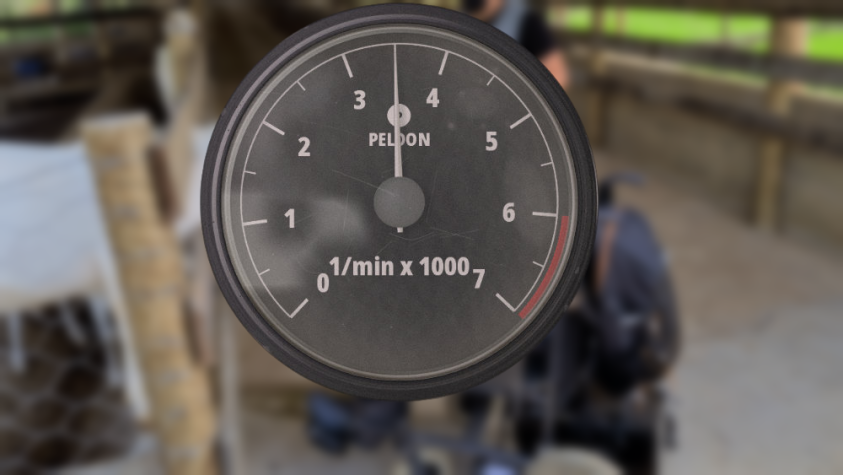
3500 rpm
